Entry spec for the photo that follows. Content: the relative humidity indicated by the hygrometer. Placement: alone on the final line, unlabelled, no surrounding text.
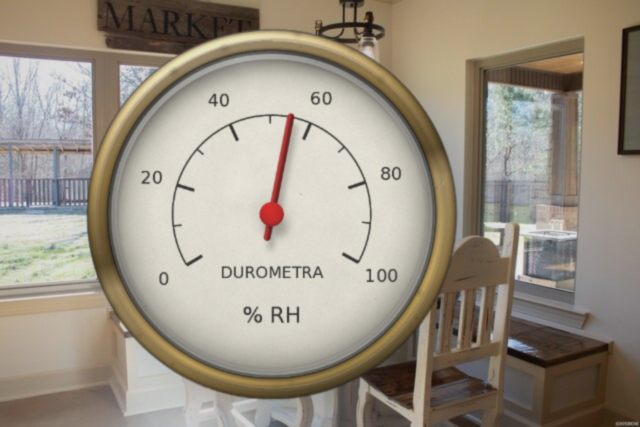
55 %
